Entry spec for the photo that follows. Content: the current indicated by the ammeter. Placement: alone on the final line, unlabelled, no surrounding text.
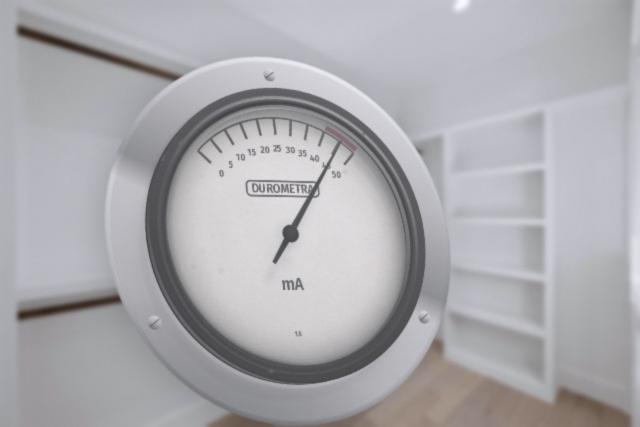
45 mA
